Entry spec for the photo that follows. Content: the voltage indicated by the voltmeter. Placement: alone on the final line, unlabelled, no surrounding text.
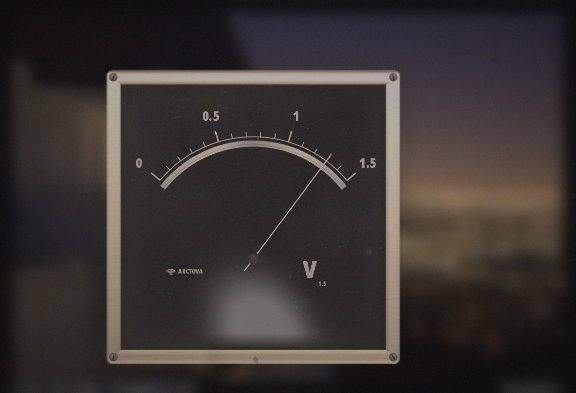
1.3 V
